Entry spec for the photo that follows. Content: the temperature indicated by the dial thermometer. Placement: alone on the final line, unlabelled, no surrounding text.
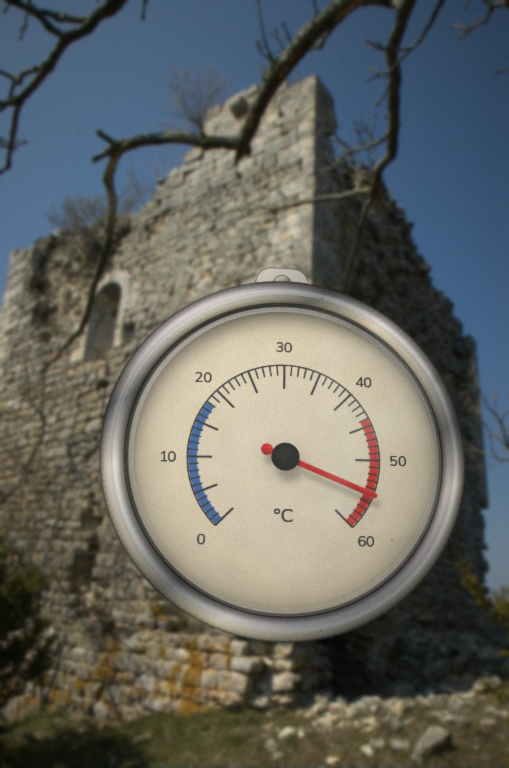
55 °C
